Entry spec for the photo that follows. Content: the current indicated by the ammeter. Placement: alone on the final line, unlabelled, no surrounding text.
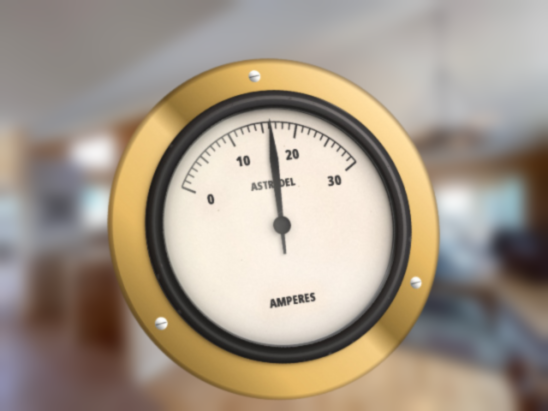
16 A
